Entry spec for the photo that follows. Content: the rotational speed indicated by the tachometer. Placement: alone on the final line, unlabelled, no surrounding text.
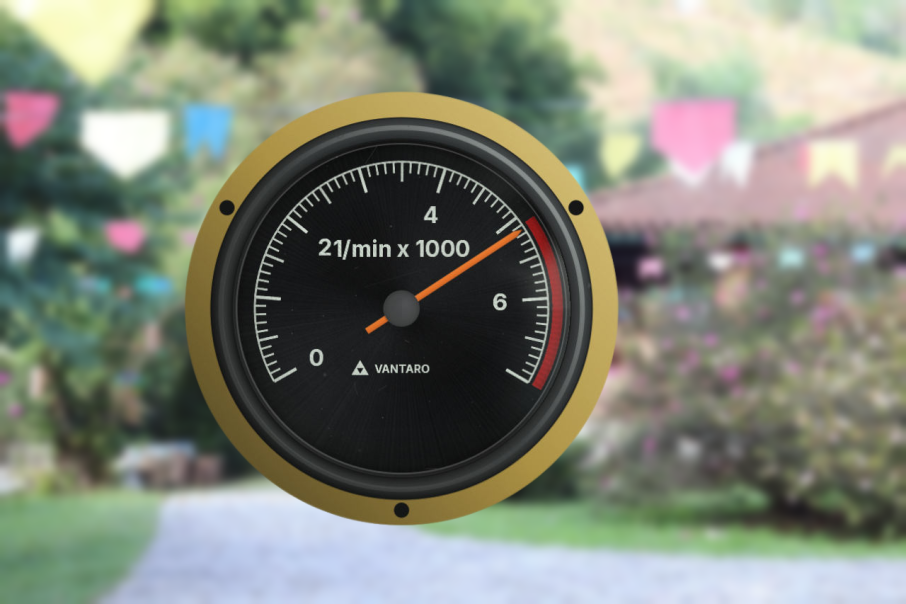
5150 rpm
